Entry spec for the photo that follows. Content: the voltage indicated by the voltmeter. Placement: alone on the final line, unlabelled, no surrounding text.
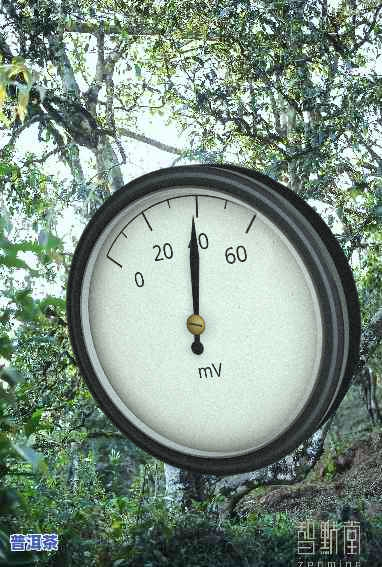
40 mV
